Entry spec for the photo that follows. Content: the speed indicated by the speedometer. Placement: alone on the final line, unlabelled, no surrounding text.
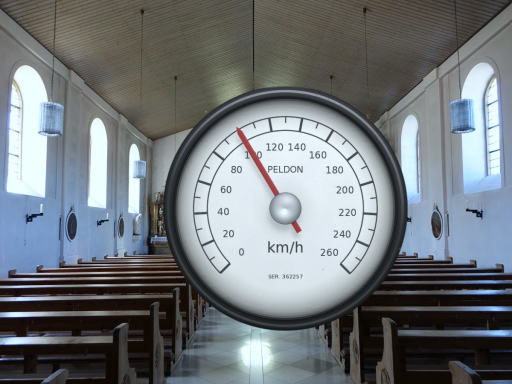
100 km/h
